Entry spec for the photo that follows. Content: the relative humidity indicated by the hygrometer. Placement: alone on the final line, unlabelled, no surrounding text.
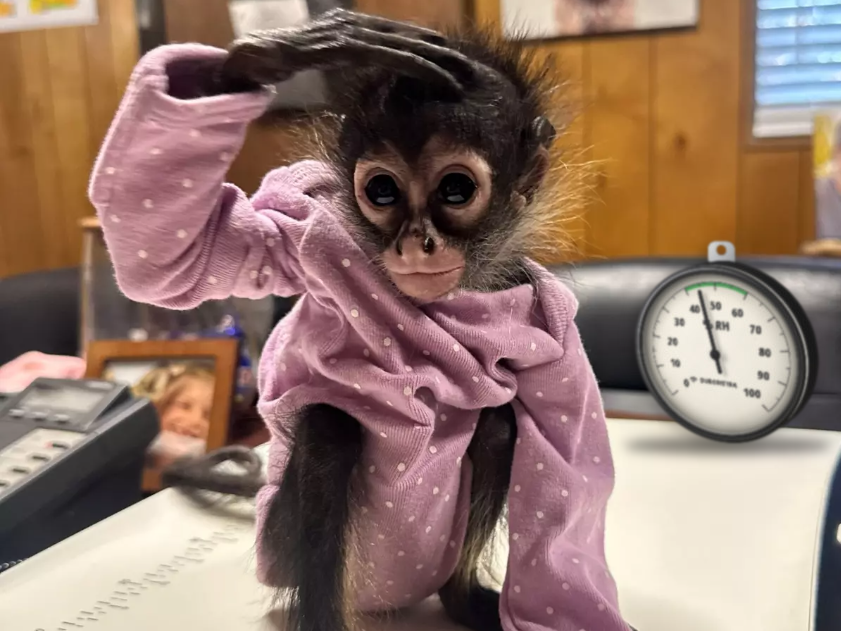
45 %
